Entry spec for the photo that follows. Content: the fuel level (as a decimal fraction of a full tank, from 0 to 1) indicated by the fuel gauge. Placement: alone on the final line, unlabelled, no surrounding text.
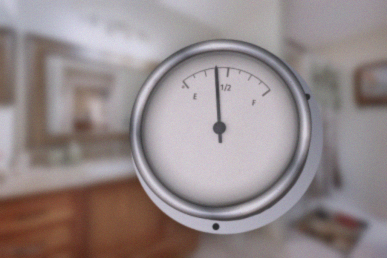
0.375
